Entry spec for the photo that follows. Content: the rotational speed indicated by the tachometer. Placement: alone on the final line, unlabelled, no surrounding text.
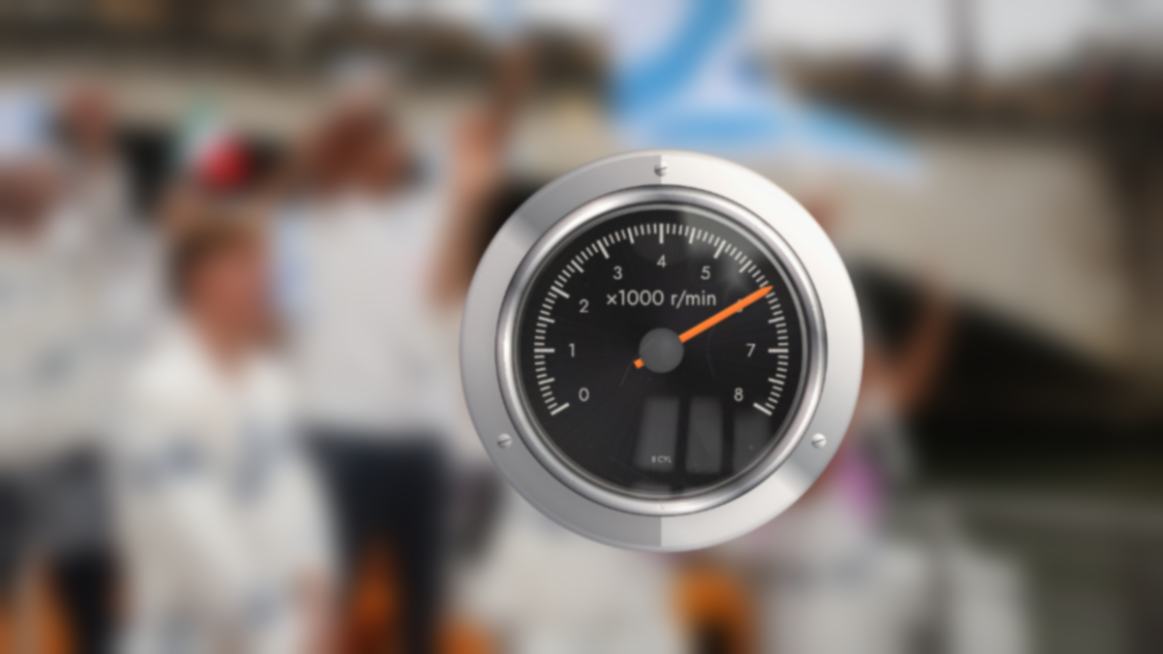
6000 rpm
